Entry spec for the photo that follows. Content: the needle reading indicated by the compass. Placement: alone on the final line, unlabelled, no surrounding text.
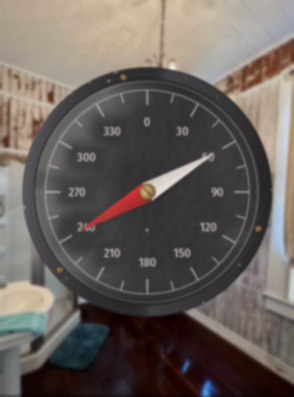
240 °
